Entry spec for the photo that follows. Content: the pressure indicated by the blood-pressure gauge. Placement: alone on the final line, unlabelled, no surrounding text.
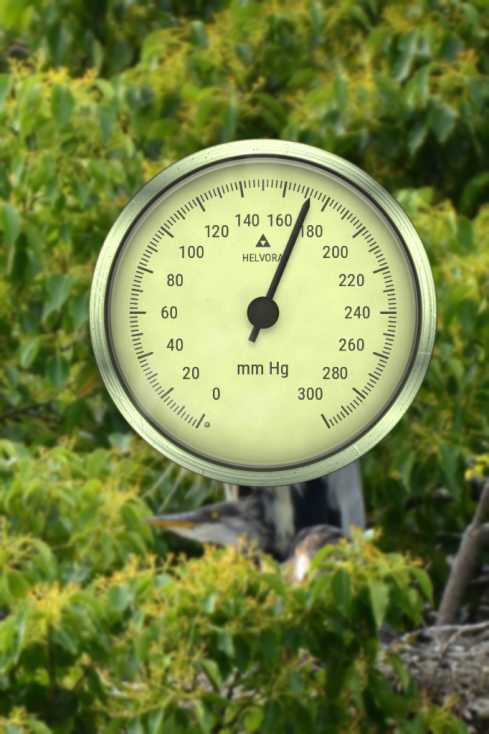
172 mmHg
